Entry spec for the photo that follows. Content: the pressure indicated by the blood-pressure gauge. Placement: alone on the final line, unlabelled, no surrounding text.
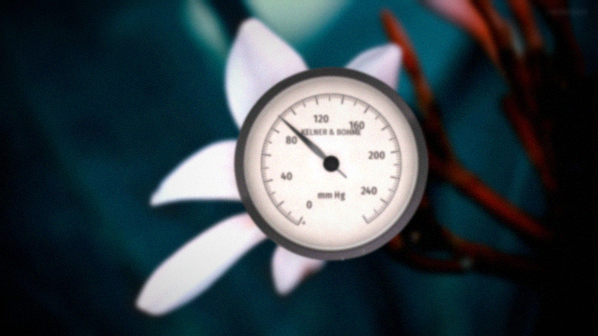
90 mmHg
